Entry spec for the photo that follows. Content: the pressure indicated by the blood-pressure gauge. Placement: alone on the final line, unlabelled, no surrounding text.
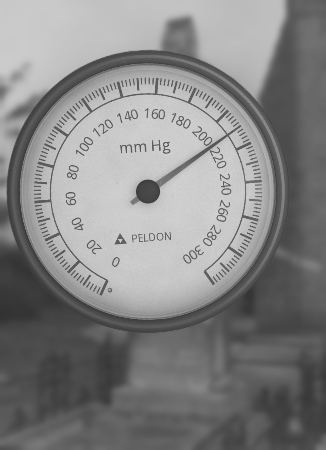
210 mmHg
